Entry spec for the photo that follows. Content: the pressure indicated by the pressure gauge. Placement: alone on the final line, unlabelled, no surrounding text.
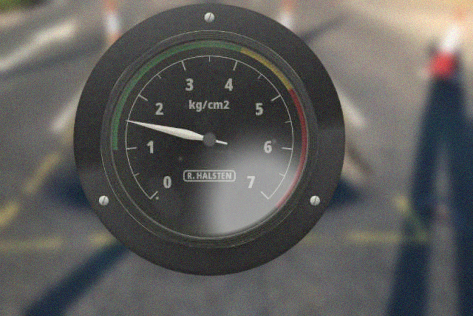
1.5 kg/cm²
